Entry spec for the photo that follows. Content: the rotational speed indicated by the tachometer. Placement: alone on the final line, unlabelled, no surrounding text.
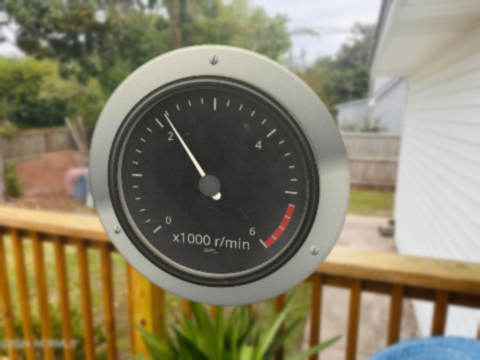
2200 rpm
